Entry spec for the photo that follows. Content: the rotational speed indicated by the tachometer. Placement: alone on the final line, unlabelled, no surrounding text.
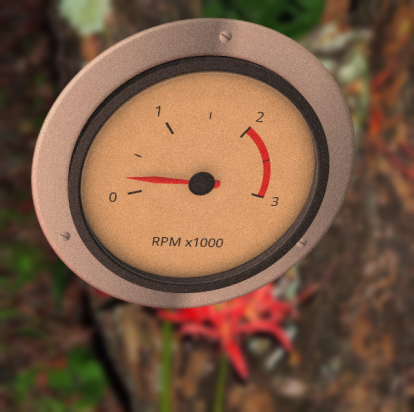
250 rpm
